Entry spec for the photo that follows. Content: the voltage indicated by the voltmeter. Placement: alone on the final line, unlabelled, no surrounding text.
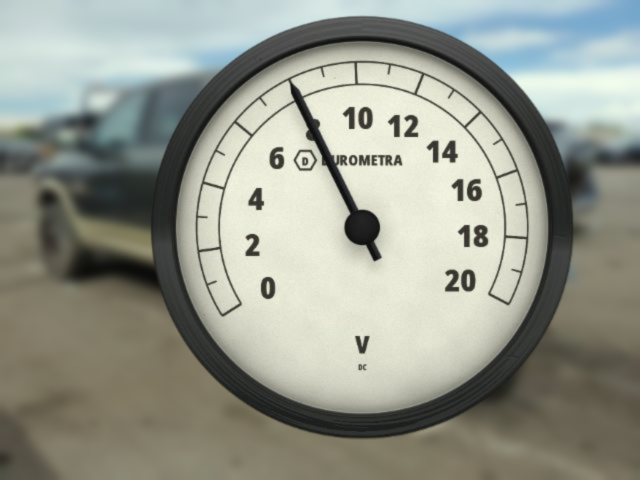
8 V
